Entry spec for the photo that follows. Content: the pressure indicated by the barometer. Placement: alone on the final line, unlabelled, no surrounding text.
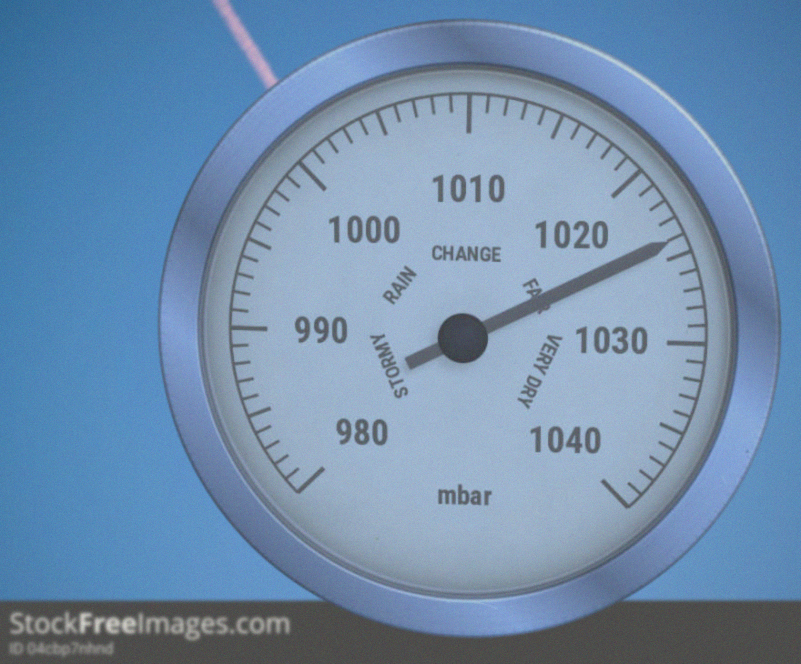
1024 mbar
